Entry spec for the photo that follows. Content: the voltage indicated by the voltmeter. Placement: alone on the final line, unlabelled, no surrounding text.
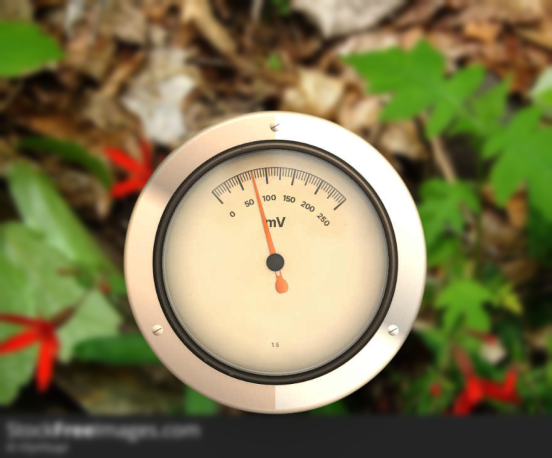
75 mV
